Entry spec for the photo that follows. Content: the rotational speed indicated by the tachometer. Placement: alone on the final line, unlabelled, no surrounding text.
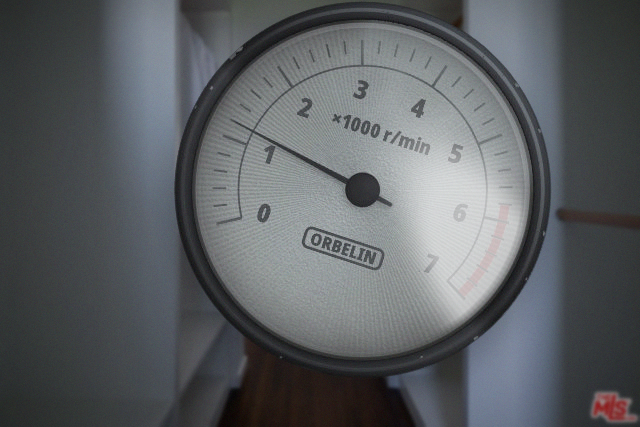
1200 rpm
